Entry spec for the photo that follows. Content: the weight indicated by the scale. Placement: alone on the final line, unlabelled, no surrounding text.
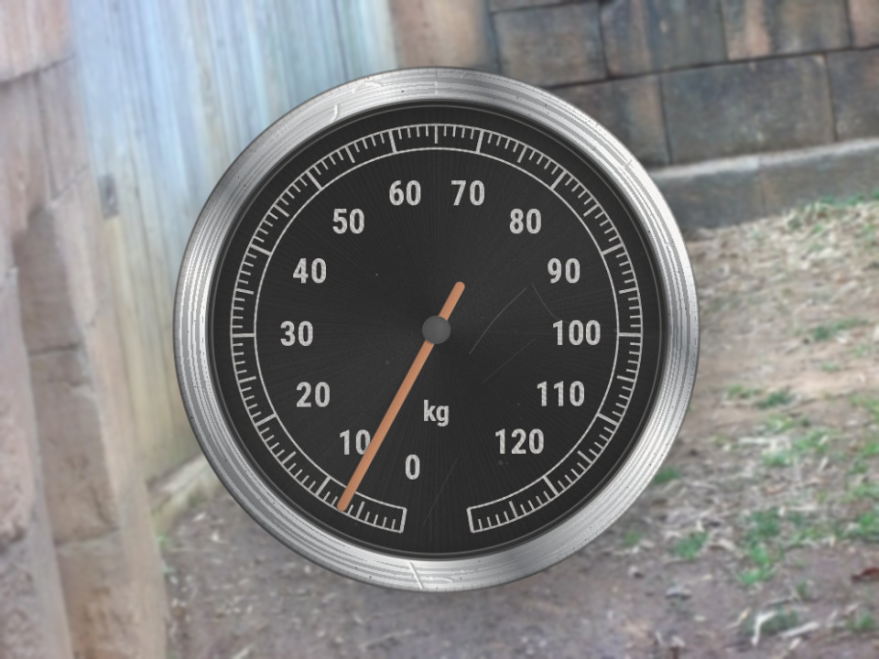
7 kg
